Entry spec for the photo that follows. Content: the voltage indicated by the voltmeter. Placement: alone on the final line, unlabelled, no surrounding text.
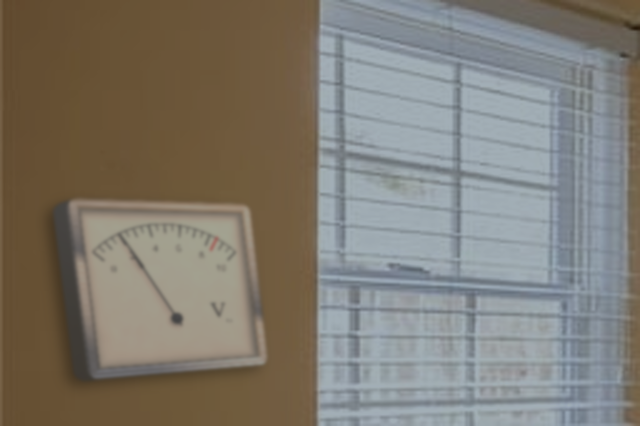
2 V
